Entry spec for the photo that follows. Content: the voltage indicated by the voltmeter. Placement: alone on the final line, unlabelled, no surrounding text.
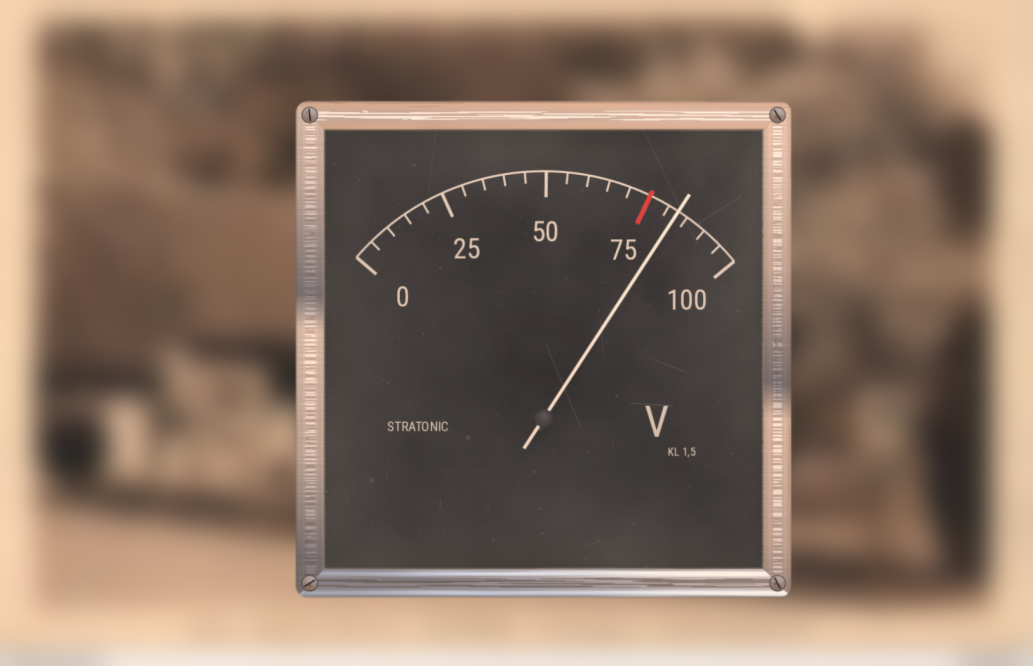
82.5 V
